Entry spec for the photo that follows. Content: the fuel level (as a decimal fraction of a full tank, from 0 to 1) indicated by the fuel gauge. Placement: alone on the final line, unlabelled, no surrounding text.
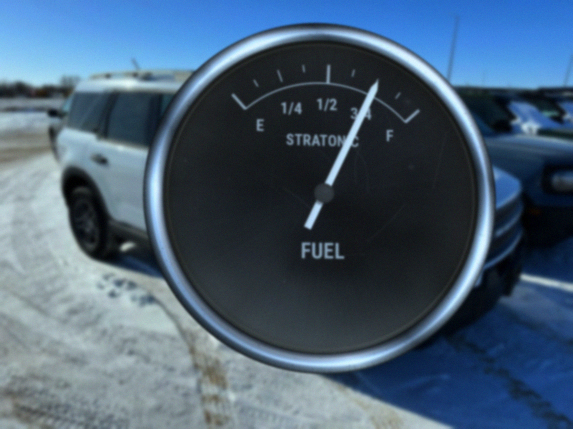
0.75
